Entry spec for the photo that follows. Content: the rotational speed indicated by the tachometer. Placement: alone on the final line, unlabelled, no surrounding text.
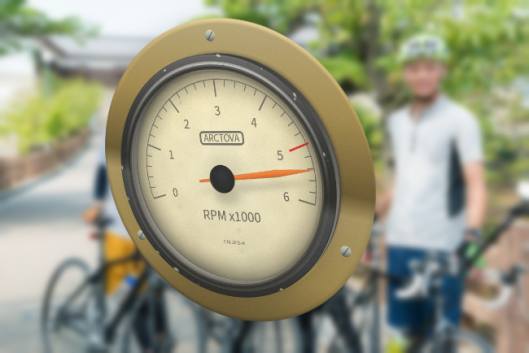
5400 rpm
